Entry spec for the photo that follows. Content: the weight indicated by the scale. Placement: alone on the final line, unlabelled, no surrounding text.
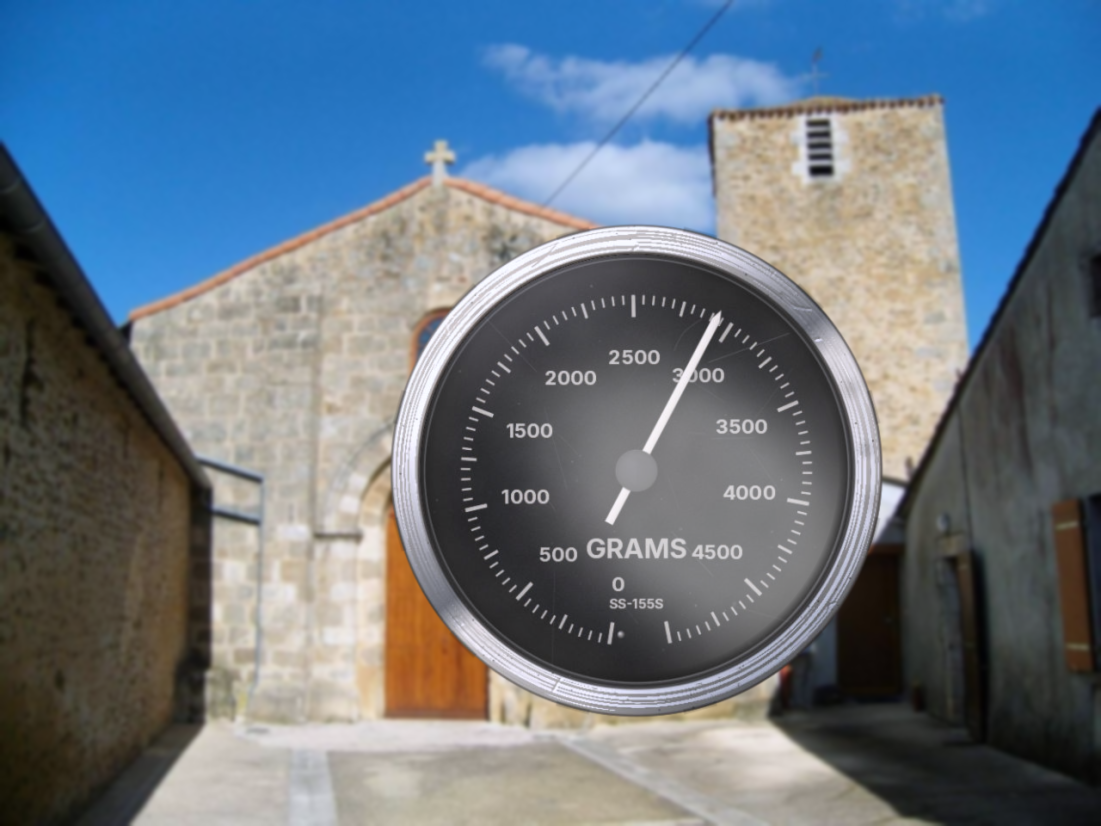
2925 g
